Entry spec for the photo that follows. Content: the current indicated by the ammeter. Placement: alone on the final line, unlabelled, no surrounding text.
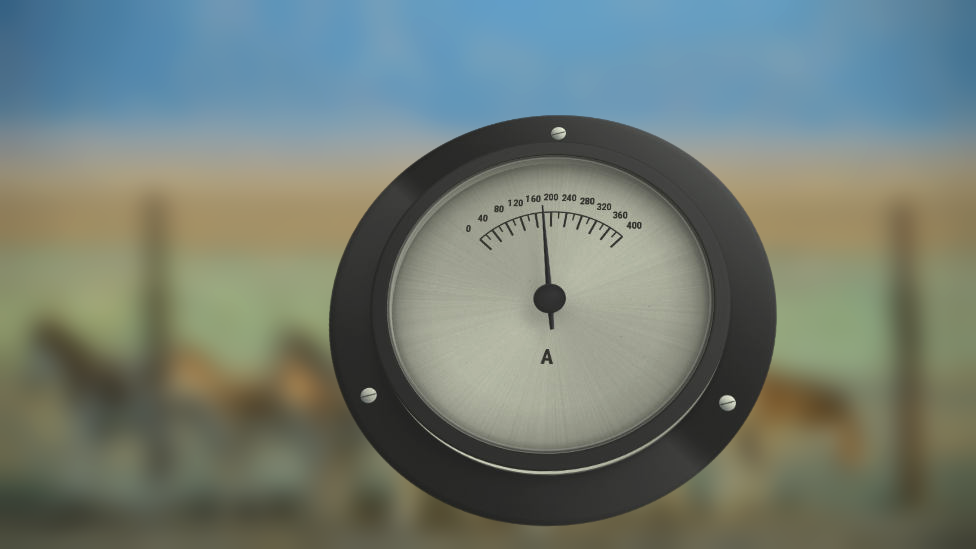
180 A
